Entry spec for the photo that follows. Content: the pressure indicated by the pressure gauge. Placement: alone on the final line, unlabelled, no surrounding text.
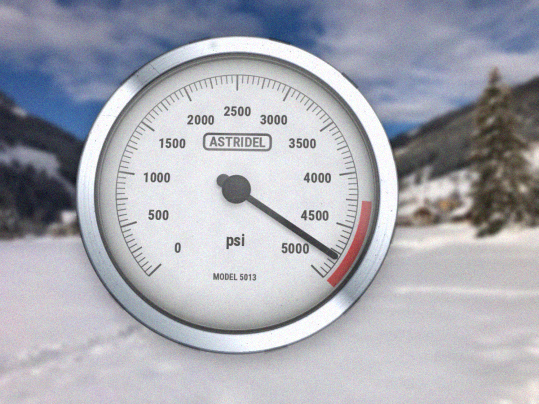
4800 psi
